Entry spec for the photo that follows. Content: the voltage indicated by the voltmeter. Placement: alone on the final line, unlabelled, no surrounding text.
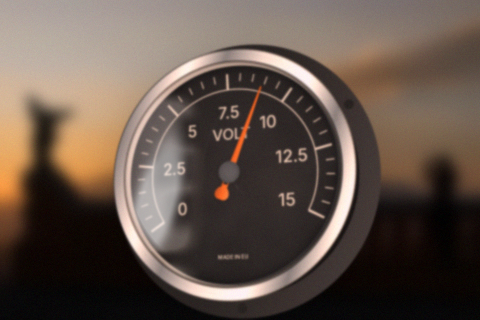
9 V
